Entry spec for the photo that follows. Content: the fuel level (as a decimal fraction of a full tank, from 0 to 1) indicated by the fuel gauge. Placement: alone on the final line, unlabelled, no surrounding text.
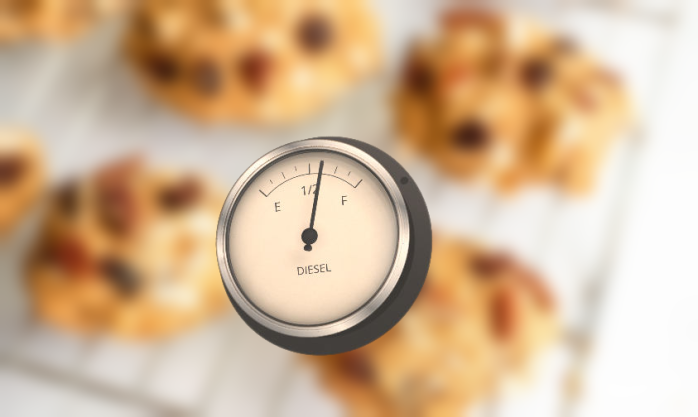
0.625
